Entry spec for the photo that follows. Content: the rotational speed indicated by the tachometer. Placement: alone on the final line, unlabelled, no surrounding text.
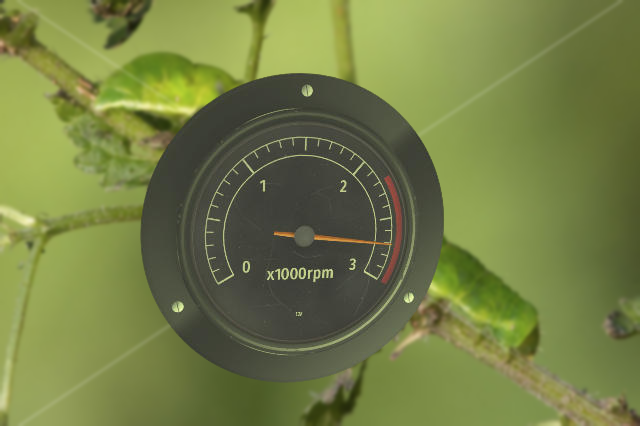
2700 rpm
